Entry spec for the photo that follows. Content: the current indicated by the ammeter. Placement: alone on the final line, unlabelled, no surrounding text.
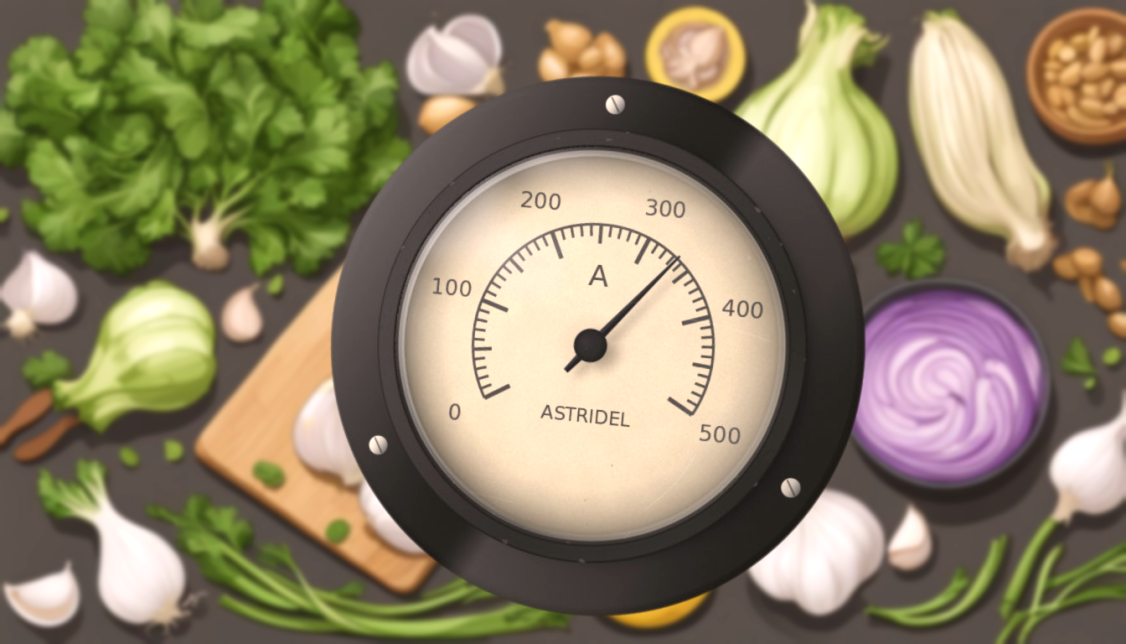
335 A
